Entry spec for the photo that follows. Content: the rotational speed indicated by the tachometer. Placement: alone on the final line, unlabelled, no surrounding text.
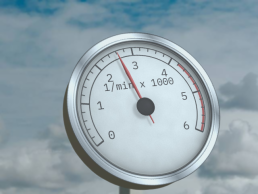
2600 rpm
